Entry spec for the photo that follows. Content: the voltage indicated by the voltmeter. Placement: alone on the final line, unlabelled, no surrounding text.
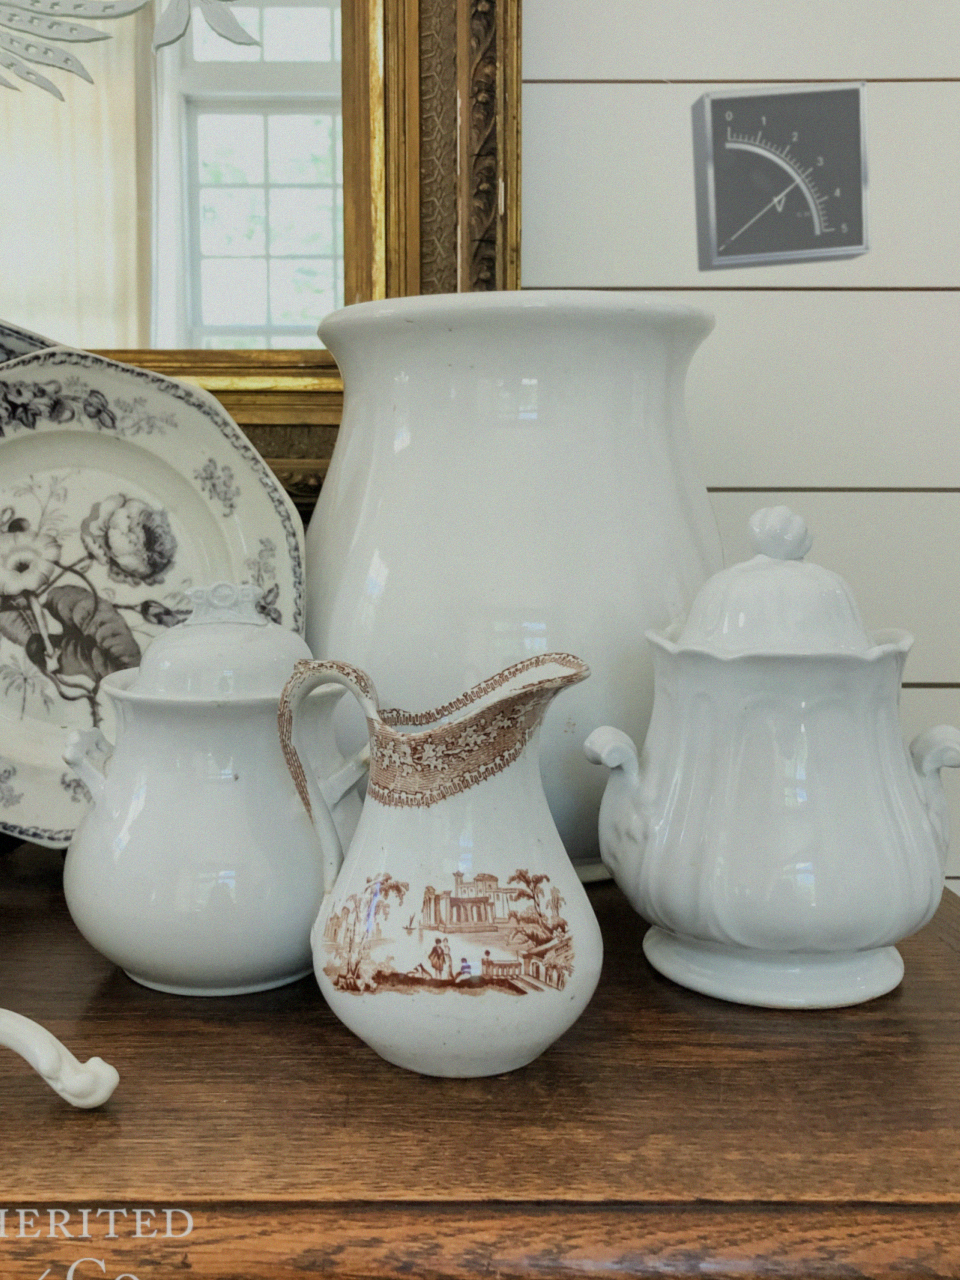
3 V
